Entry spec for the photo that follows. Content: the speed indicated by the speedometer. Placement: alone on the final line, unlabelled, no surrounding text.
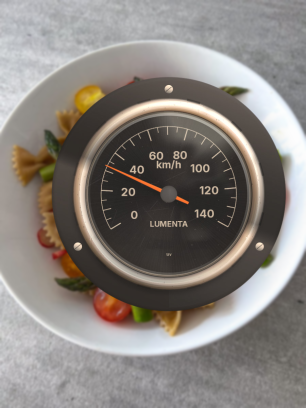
32.5 km/h
